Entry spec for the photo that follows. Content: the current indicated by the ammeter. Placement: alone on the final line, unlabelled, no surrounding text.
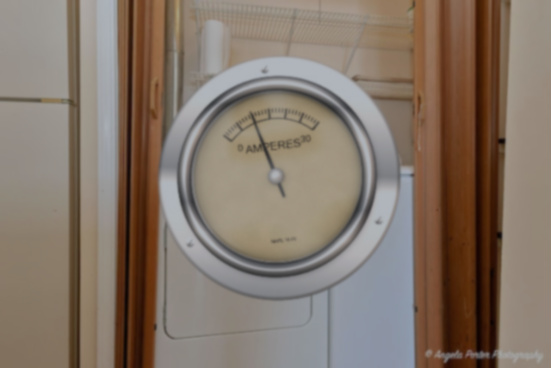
10 A
